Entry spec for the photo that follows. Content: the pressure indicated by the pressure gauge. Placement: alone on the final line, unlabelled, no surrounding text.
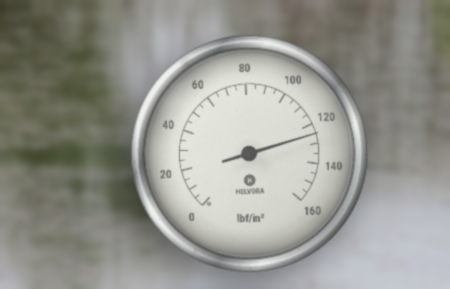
125 psi
